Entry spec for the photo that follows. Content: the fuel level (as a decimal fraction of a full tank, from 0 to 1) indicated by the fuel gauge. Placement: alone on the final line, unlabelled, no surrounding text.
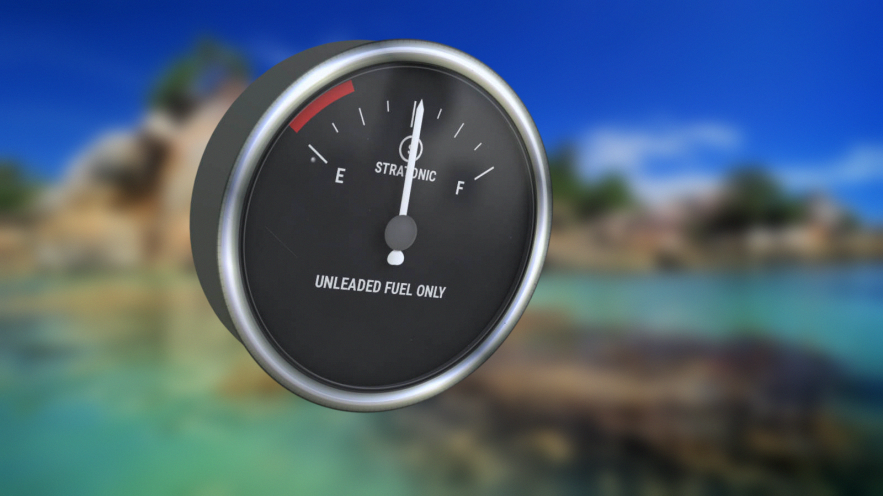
0.5
